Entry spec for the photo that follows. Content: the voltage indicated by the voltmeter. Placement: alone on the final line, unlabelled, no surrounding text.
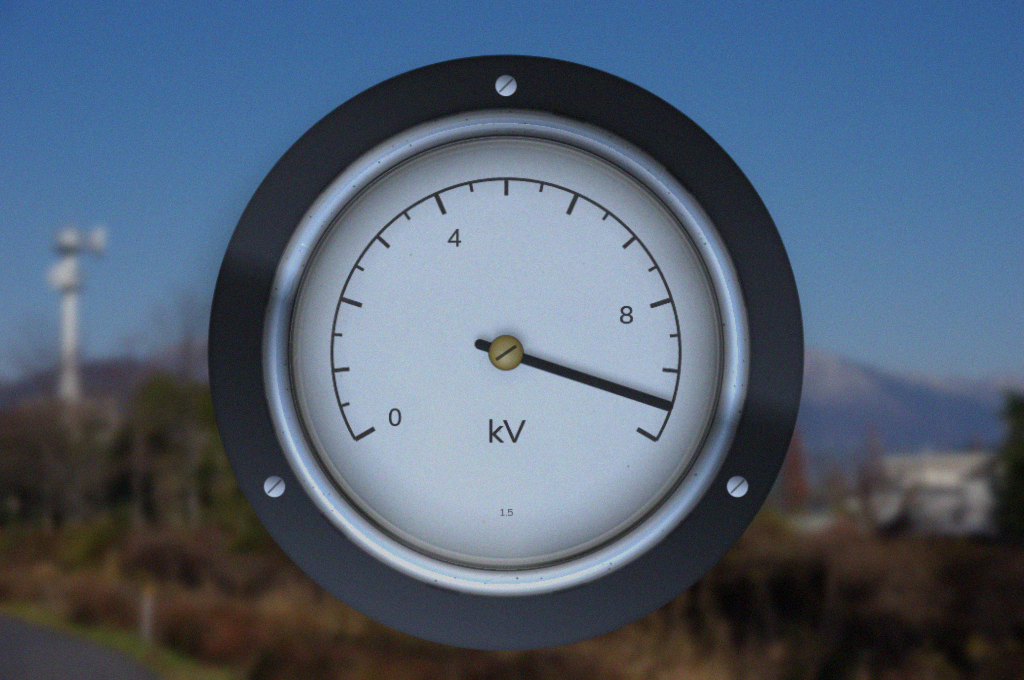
9.5 kV
